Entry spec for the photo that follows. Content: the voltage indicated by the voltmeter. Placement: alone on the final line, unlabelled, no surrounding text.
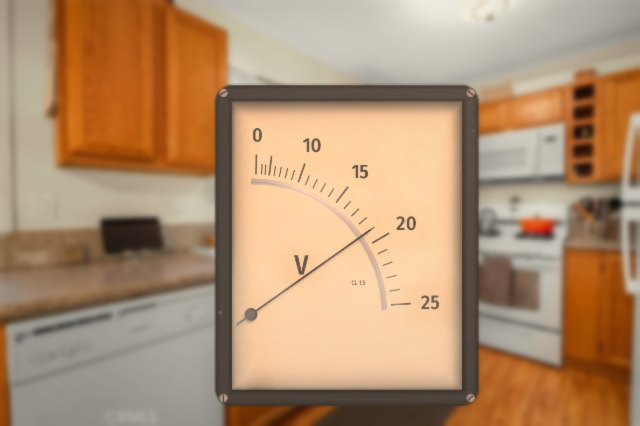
19 V
